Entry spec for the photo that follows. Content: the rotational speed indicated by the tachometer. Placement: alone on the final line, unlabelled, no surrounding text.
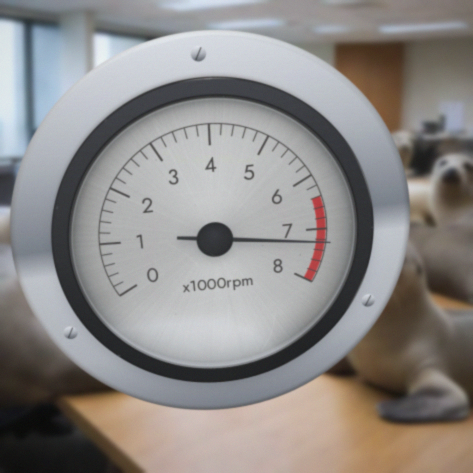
7200 rpm
